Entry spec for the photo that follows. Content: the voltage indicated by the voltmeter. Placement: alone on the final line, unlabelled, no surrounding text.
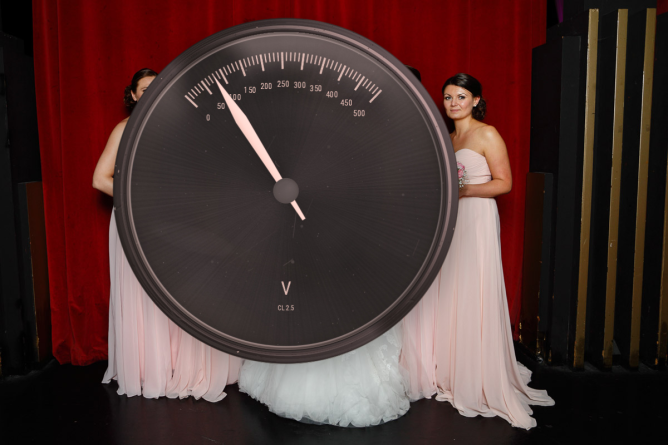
80 V
